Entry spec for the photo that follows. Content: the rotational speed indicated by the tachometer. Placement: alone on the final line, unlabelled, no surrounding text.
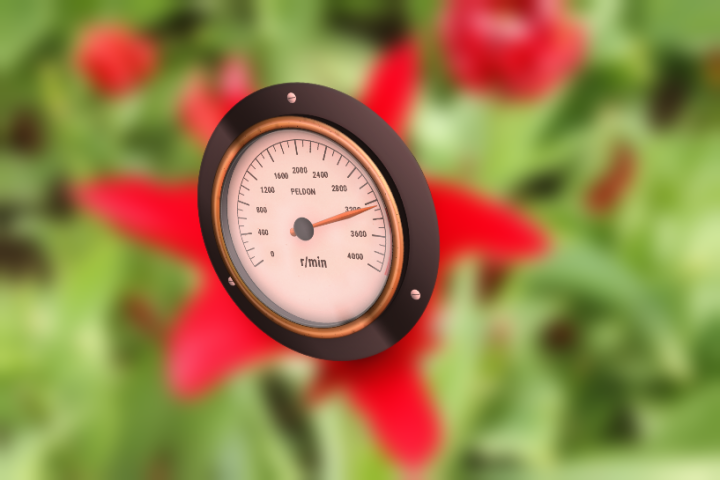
3250 rpm
